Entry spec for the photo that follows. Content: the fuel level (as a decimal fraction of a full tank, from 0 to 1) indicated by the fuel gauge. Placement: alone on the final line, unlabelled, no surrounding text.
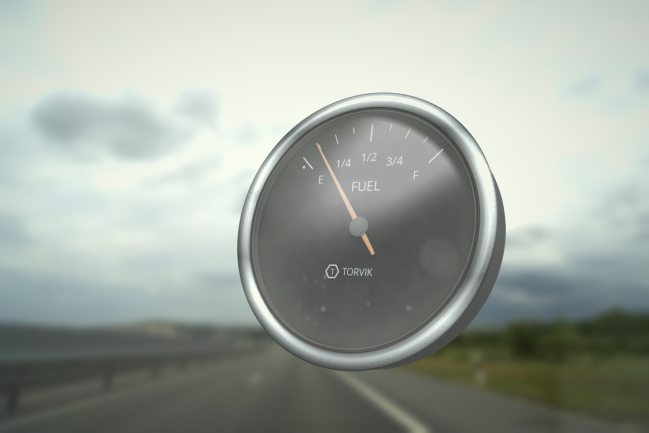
0.125
